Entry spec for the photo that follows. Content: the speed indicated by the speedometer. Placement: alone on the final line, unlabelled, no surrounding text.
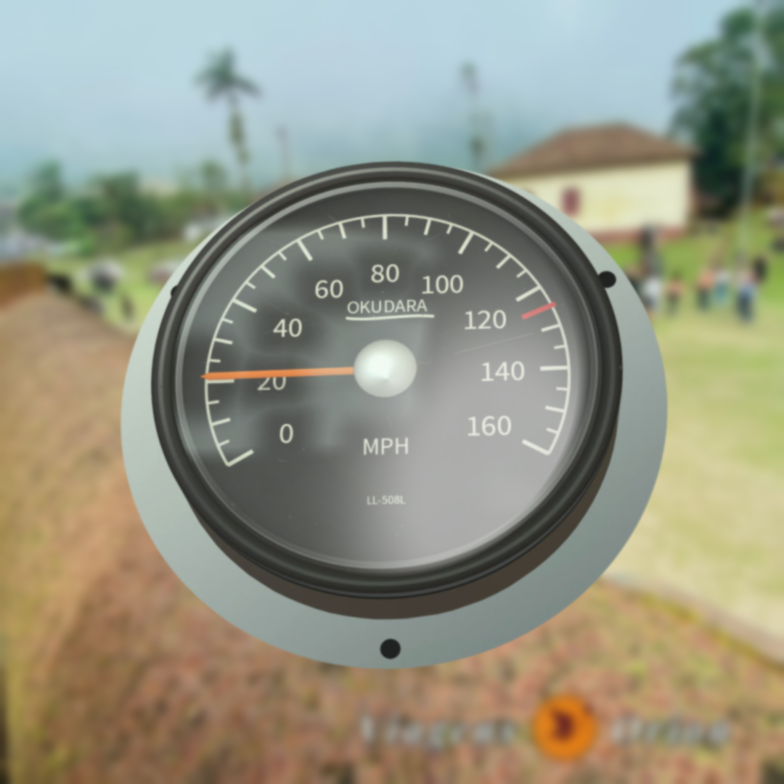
20 mph
